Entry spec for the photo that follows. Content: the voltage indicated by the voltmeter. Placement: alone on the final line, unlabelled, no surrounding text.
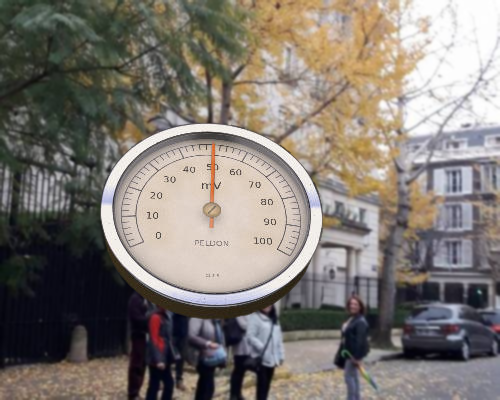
50 mV
